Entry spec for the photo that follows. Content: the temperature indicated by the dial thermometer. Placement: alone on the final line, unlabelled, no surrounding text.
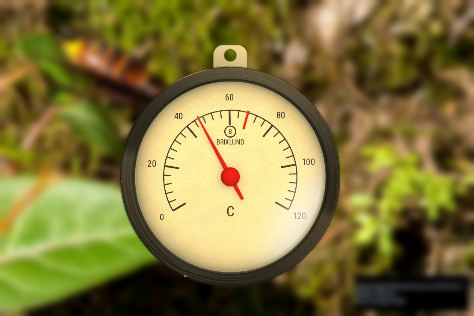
46 °C
